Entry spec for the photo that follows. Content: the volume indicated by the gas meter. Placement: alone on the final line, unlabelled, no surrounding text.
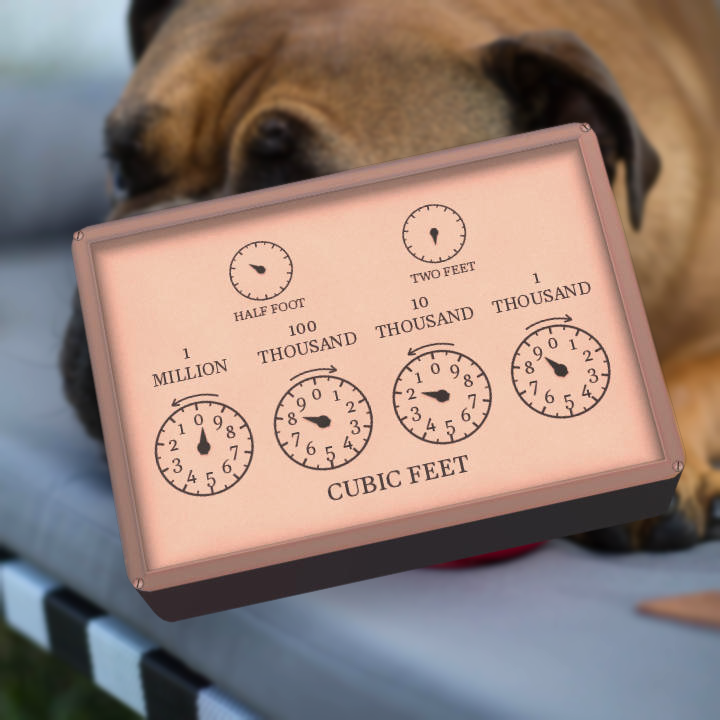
981900 ft³
